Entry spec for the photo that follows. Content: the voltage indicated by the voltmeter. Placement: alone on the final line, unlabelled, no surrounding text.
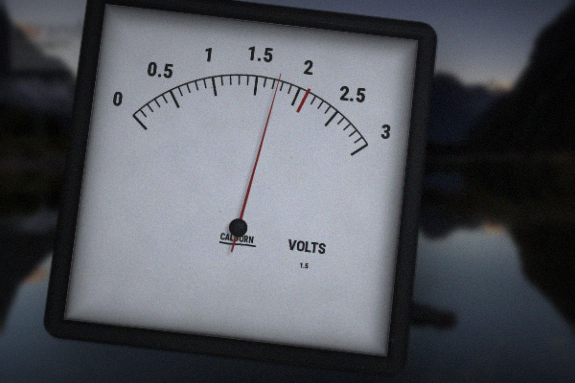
1.75 V
